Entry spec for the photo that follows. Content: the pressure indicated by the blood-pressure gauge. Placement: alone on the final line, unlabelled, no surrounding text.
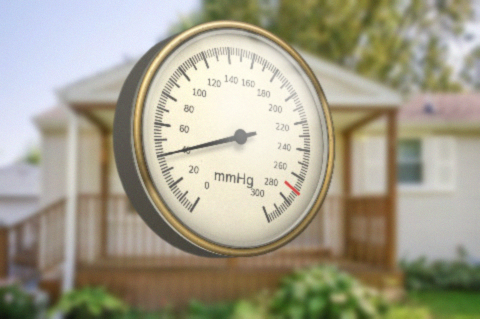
40 mmHg
